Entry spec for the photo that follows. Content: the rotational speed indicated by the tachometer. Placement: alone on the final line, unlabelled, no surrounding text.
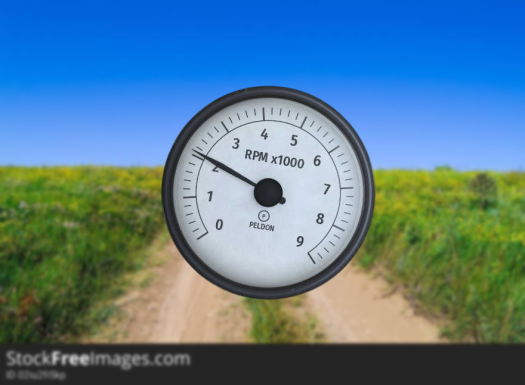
2100 rpm
